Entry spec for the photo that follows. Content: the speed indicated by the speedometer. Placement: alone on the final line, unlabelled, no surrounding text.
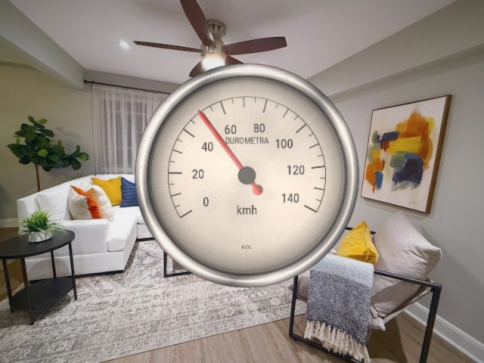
50 km/h
